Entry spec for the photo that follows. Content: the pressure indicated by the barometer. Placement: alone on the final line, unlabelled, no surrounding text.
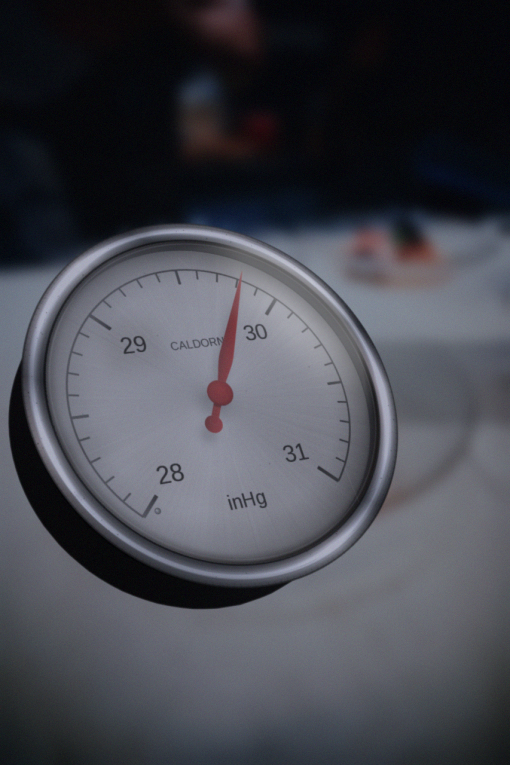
29.8 inHg
